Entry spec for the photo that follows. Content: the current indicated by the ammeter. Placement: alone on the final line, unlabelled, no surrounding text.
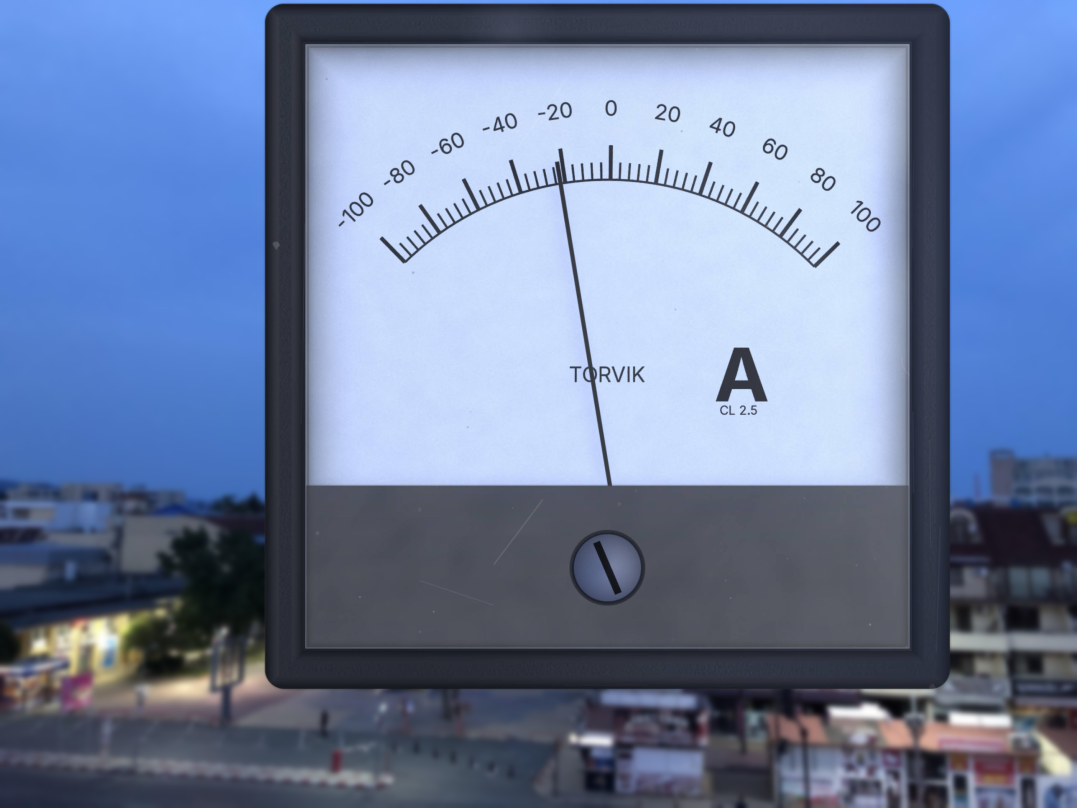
-22 A
